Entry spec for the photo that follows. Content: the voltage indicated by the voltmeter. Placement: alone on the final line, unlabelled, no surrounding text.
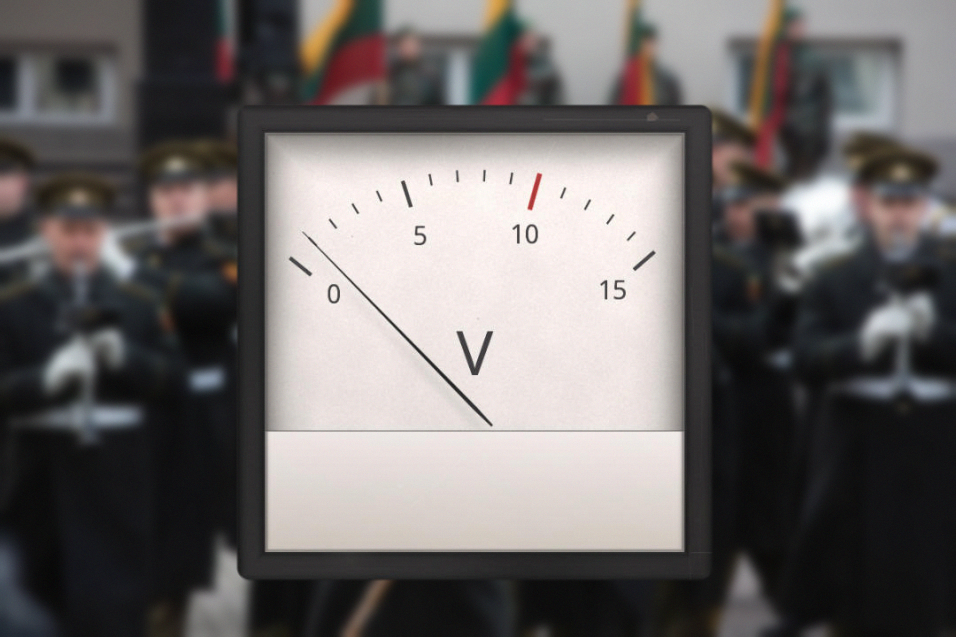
1 V
